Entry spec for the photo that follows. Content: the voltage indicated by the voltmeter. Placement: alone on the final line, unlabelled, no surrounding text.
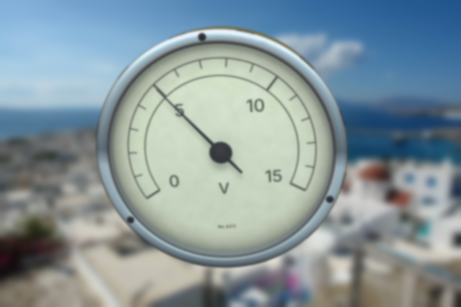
5 V
